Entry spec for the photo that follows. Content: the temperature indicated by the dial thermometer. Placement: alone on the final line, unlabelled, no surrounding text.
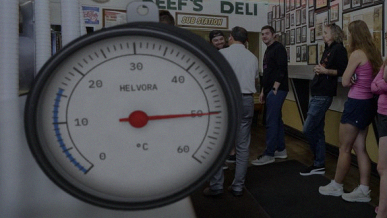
50 °C
